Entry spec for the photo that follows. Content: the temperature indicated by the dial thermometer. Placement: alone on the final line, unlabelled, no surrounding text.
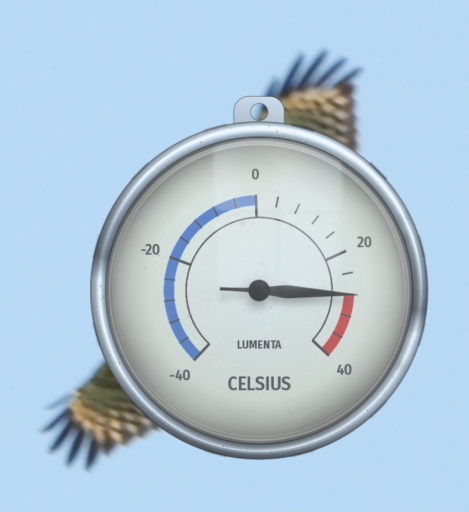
28 °C
